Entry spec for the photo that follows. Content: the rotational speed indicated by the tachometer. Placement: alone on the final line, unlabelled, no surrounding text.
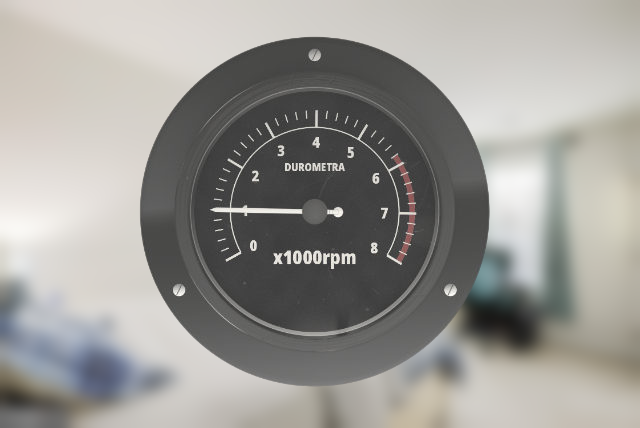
1000 rpm
